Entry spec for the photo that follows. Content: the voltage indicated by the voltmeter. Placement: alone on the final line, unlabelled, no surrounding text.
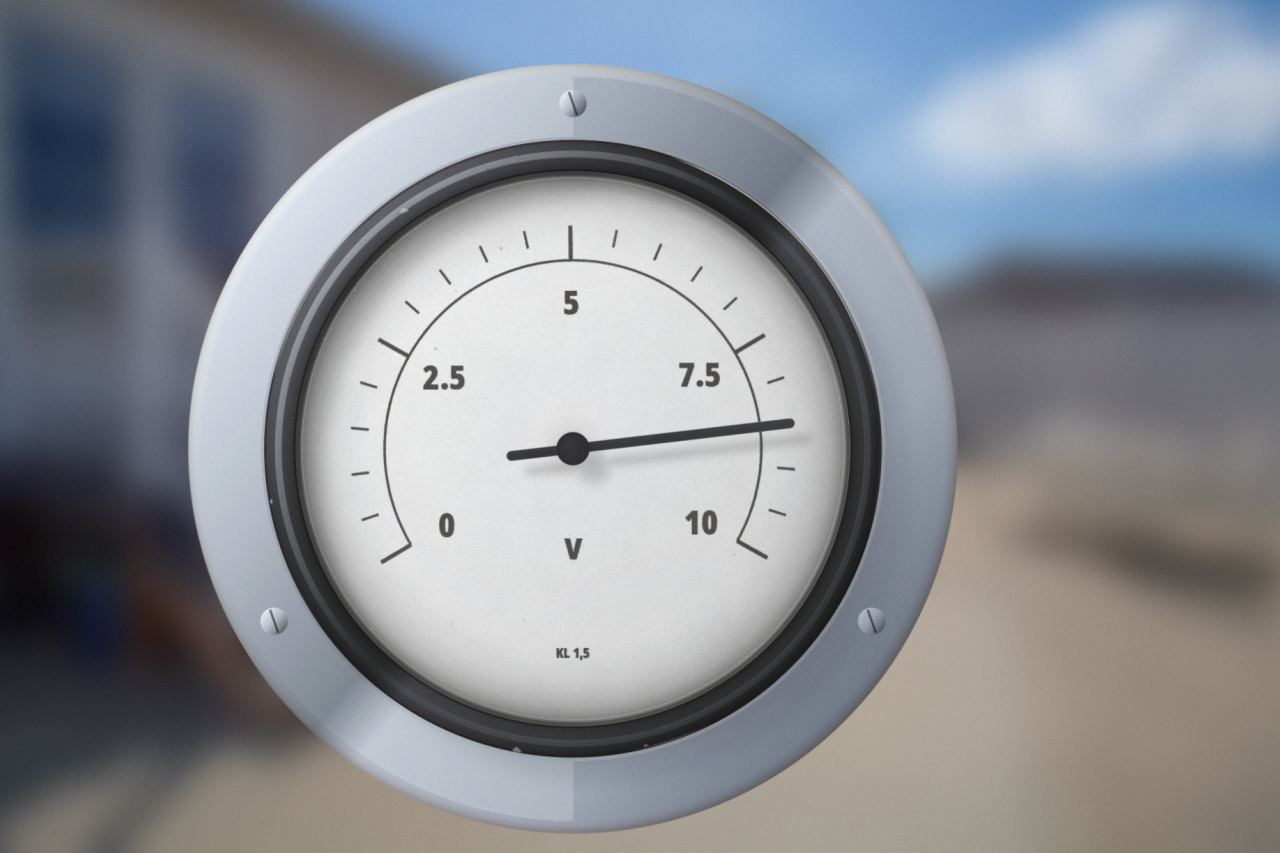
8.5 V
